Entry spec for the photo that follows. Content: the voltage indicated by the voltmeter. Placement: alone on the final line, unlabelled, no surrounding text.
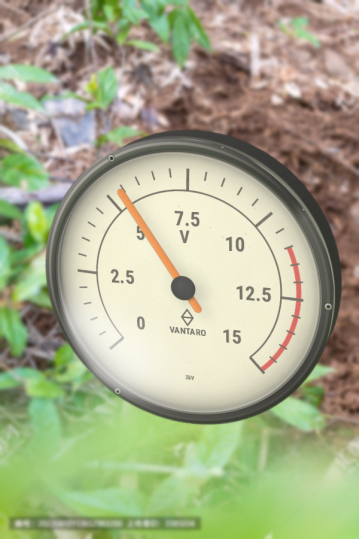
5.5 V
